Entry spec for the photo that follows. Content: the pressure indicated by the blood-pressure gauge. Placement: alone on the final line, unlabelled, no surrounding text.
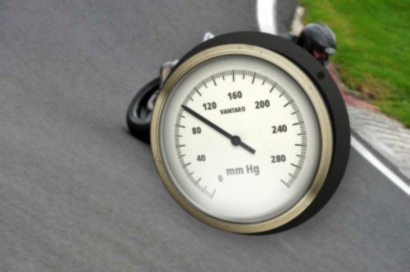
100 mmHg
